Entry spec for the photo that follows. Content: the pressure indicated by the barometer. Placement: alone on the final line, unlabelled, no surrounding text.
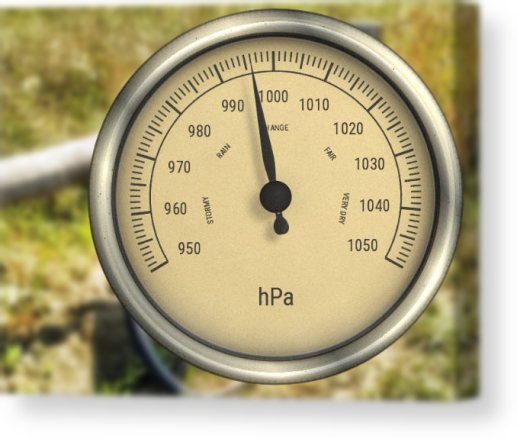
996 hPa
